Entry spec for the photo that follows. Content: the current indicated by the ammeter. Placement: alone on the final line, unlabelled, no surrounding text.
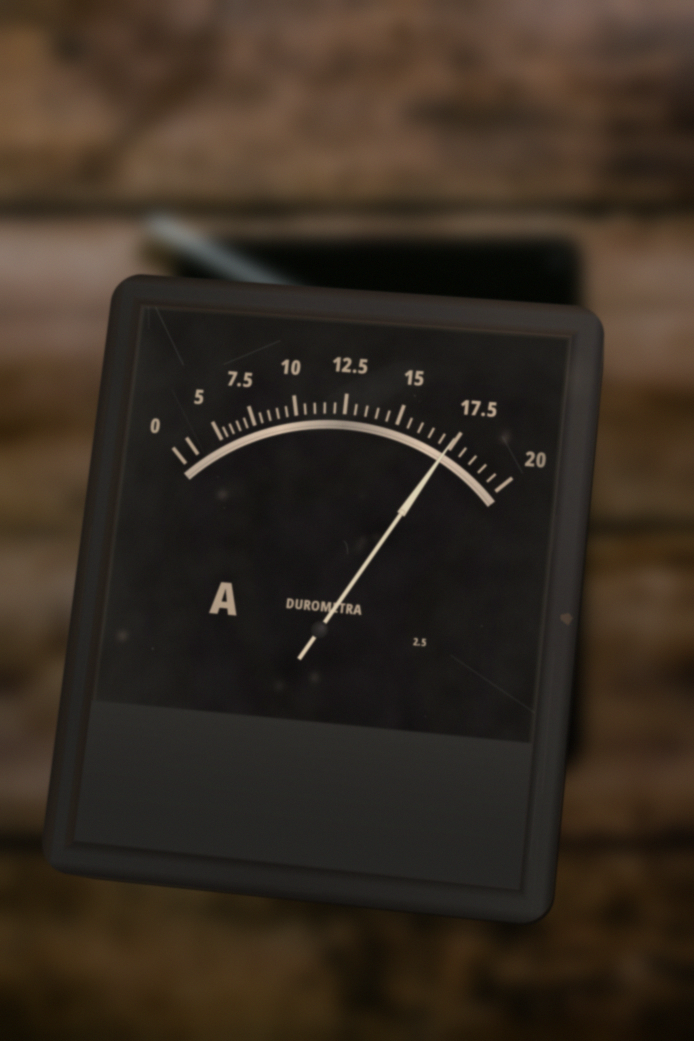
17.5 A
